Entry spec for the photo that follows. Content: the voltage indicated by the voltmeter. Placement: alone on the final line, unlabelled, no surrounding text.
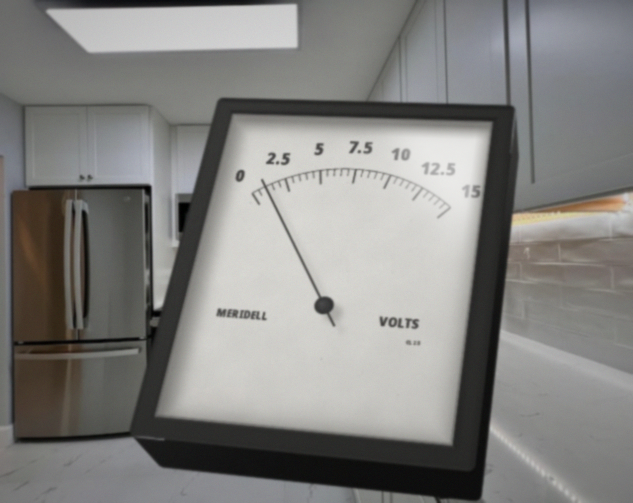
1 V
